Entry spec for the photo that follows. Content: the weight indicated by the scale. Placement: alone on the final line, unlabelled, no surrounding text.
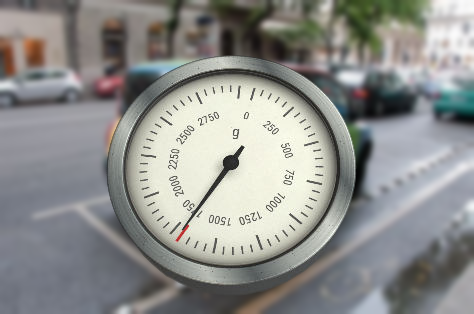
1700 g
